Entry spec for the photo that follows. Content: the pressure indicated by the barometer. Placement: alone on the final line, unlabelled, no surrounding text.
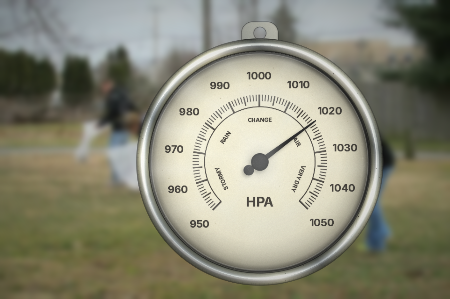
1020 hPa
